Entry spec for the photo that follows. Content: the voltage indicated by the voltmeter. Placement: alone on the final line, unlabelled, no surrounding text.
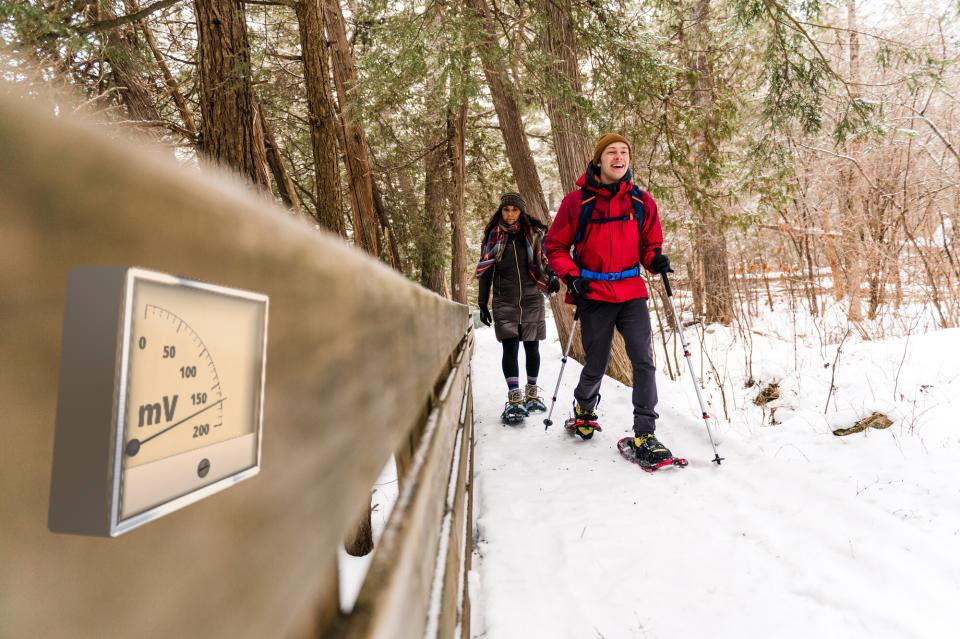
170 mV
